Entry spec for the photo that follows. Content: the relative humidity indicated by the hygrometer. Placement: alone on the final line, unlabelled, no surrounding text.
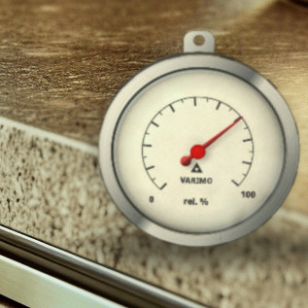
70 %
